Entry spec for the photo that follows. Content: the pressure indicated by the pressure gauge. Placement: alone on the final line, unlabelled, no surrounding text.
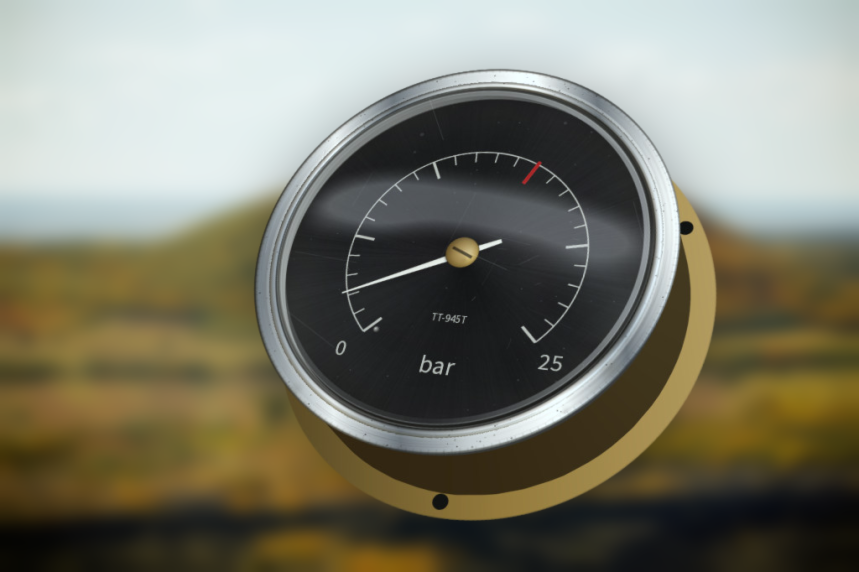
2 bar
